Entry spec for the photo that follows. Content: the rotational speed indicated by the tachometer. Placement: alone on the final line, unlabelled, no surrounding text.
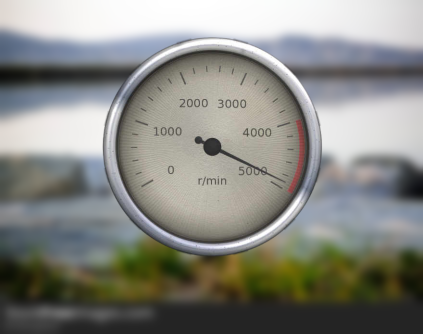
4900 rpm
